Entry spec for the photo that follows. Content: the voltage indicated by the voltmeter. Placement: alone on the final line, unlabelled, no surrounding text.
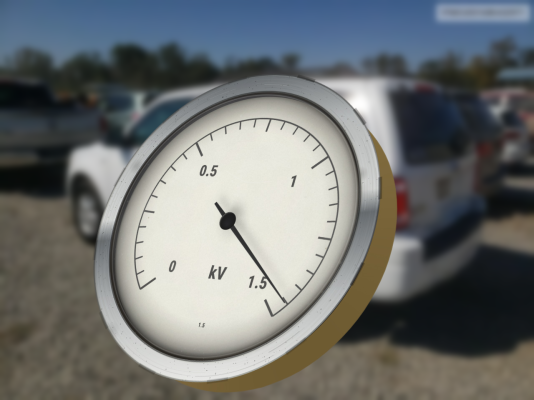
1.45 kV
